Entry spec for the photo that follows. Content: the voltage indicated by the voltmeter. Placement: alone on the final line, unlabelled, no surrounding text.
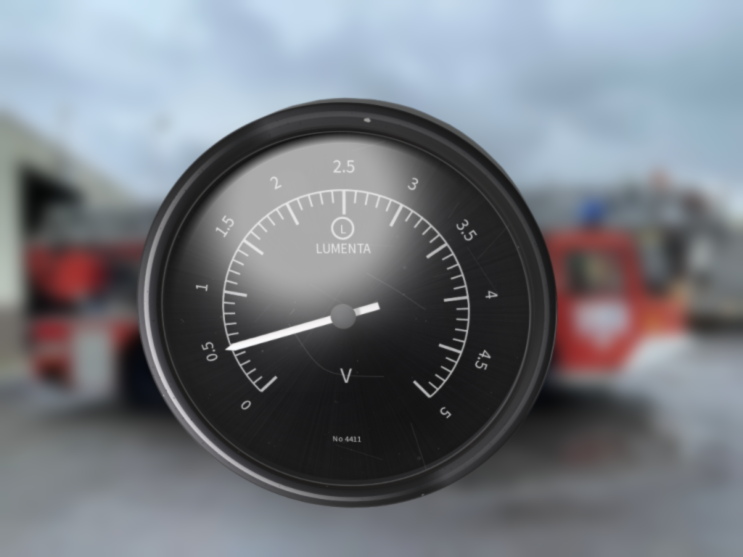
0.5 V
